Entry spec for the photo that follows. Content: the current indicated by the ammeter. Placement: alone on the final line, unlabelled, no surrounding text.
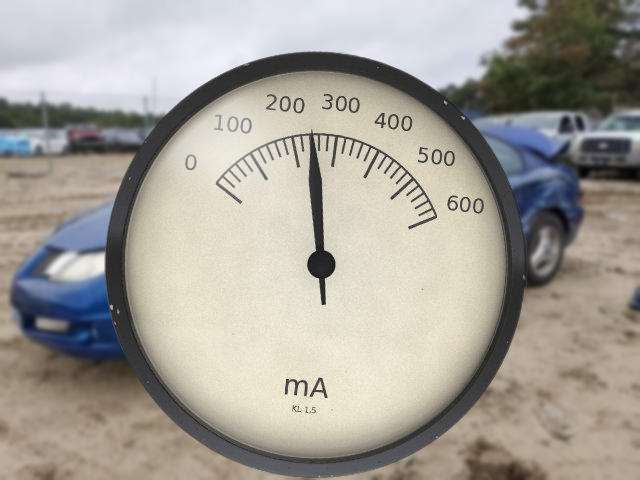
240 mA
